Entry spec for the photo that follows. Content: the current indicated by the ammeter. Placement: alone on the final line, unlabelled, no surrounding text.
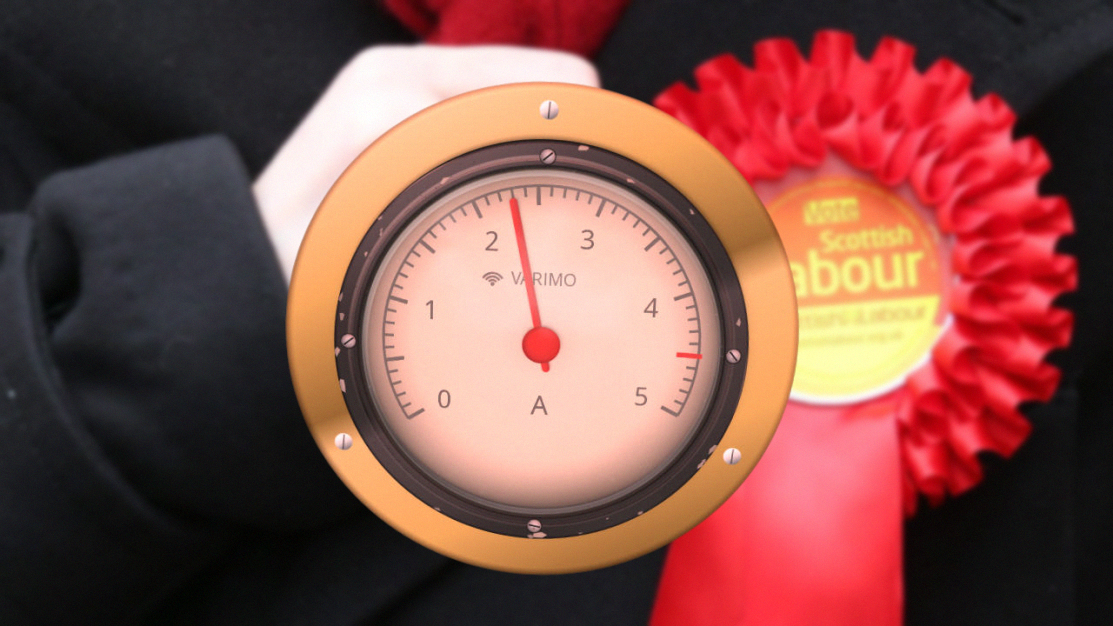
2.3 A
